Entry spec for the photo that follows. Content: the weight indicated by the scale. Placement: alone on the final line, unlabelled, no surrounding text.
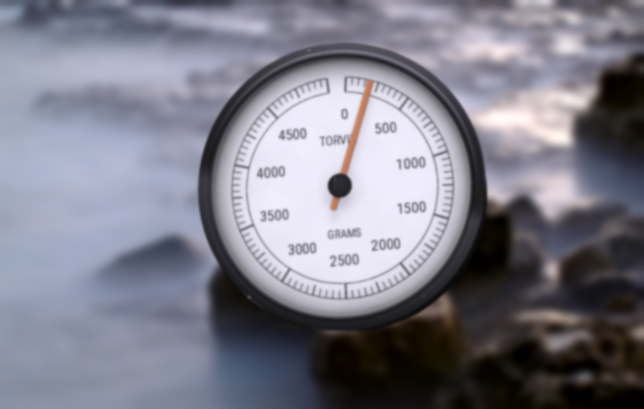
200 g
